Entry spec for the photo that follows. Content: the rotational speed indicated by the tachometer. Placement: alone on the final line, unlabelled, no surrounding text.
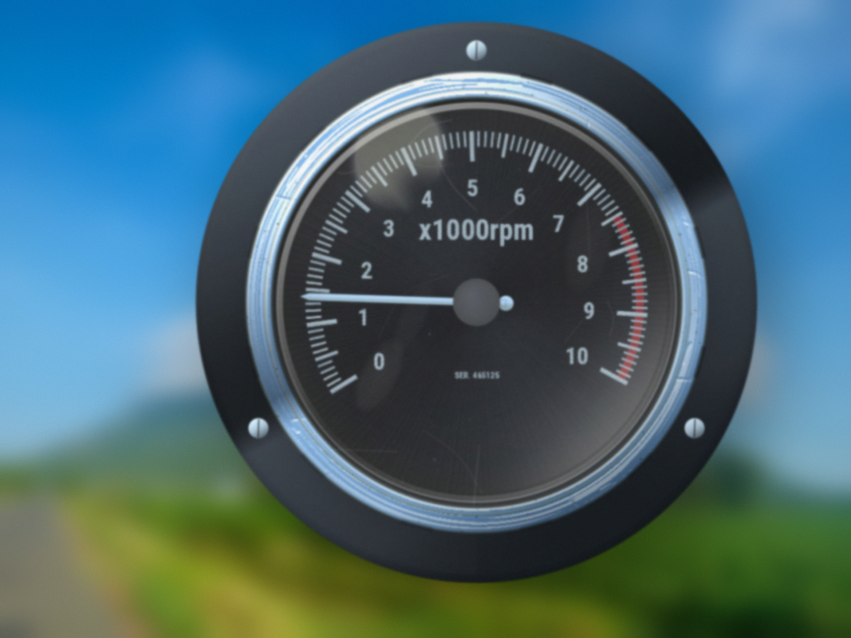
1400 rpm
